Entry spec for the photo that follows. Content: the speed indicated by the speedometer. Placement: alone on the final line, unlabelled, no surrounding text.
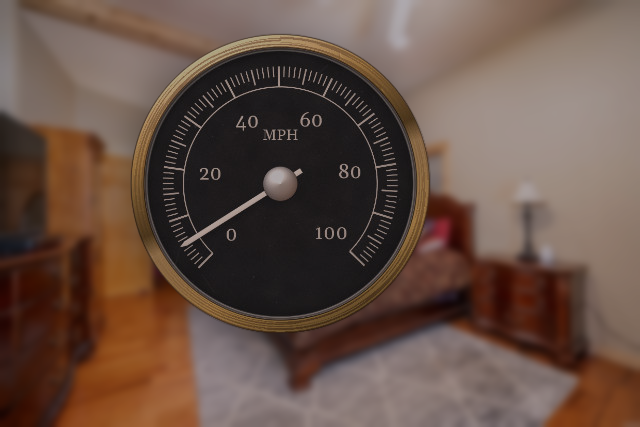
5 mph
